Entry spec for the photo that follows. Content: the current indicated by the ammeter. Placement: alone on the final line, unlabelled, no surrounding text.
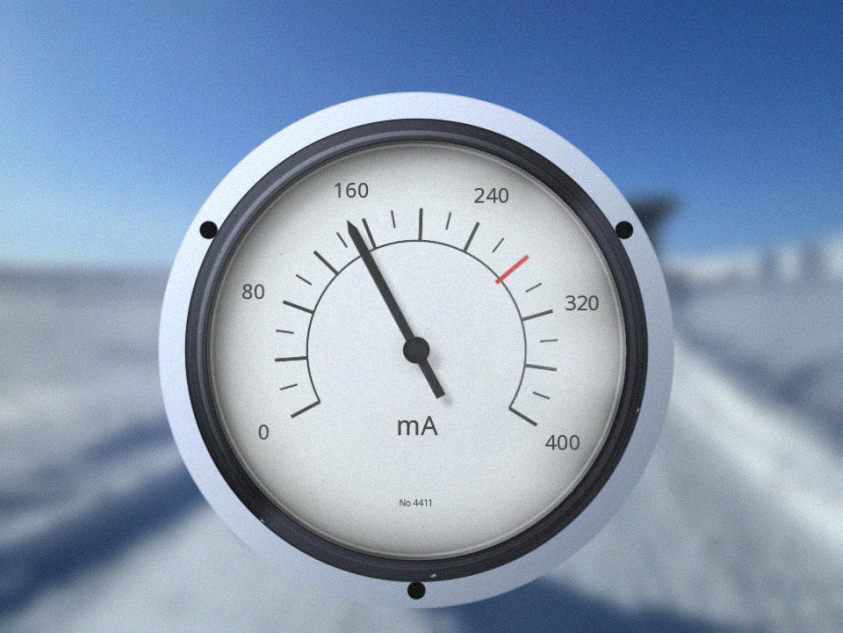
150 mA
